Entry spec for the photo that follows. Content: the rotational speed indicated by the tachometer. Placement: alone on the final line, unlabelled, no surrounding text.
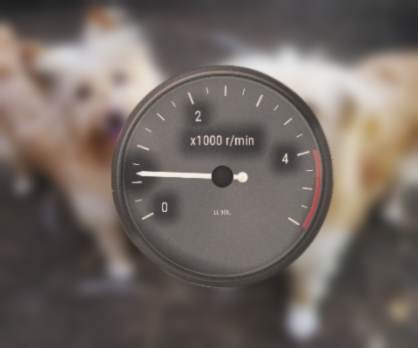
625 rpm
